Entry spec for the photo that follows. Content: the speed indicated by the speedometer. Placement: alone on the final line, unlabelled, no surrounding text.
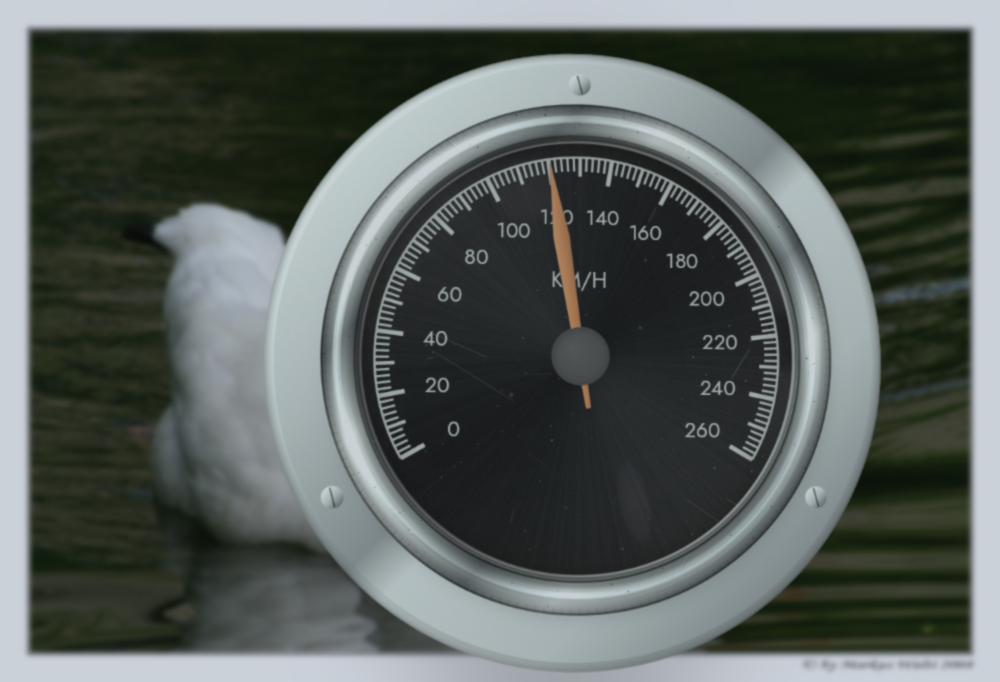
120 km/h
